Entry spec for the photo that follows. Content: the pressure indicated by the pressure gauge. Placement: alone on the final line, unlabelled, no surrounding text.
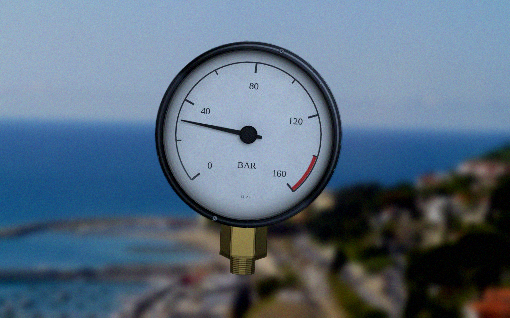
30 bar
